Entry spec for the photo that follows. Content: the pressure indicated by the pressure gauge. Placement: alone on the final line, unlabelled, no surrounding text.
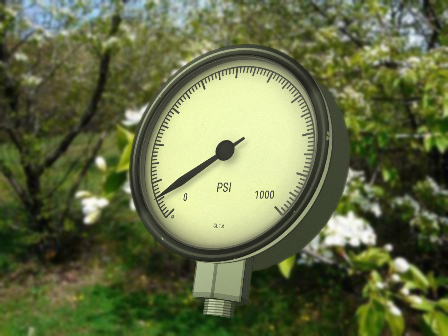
50 psi
